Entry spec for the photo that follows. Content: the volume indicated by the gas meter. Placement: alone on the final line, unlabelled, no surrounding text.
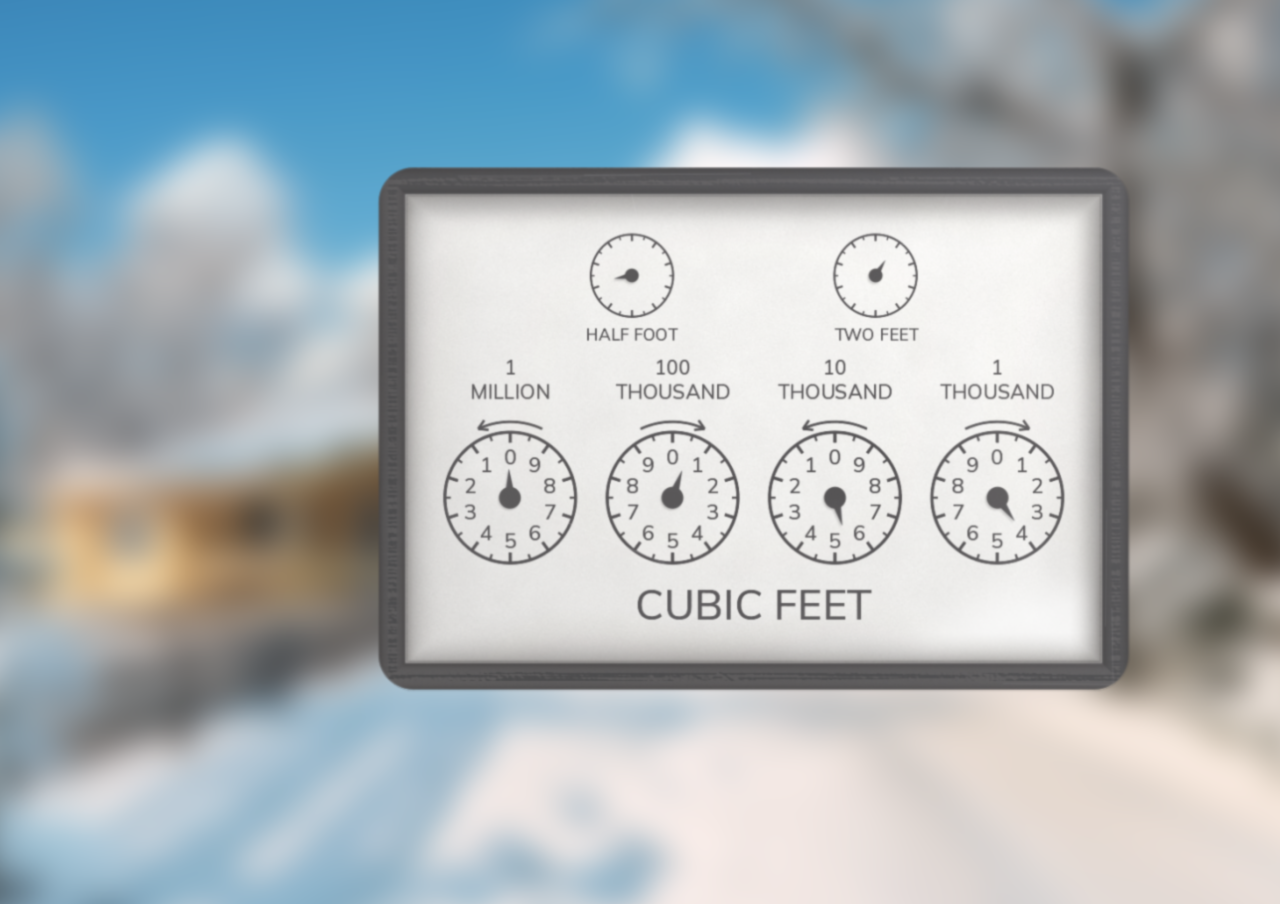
5400 ft³
